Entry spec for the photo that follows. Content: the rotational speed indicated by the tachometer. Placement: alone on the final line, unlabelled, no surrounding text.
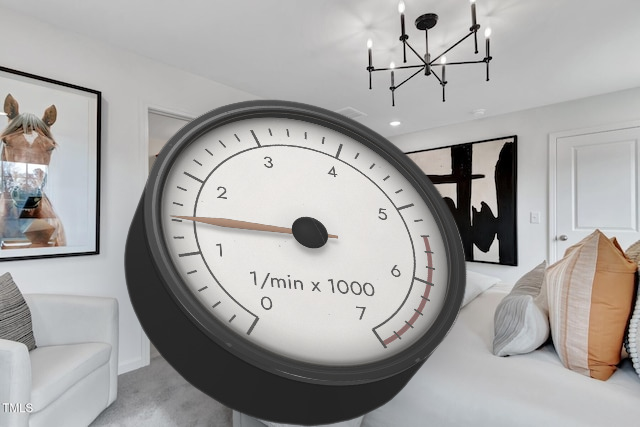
1400 rpm
